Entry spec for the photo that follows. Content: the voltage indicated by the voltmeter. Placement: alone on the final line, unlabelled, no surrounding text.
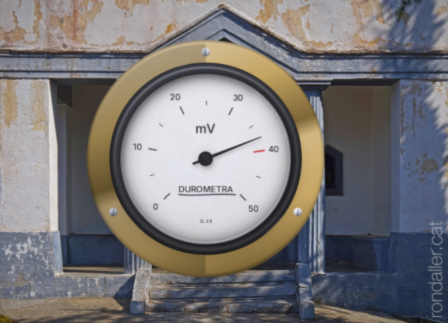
37.5 mV
